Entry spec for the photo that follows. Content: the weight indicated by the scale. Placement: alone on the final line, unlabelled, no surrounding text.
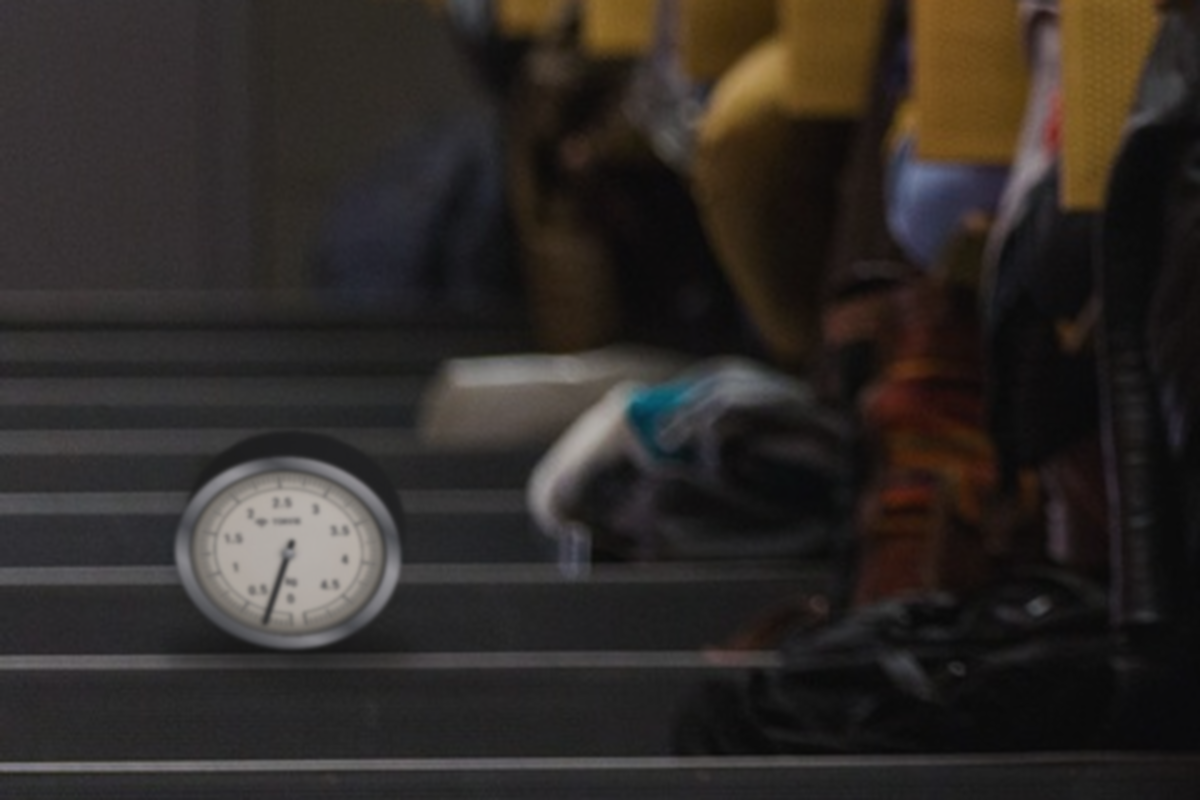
0.25 kg
